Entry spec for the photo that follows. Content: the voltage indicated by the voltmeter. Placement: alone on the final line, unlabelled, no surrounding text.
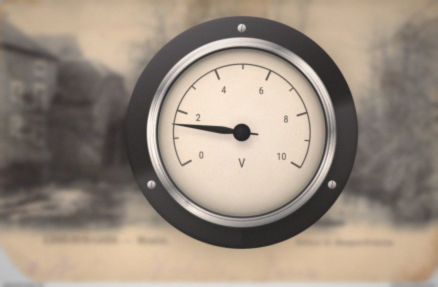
1.5 V
